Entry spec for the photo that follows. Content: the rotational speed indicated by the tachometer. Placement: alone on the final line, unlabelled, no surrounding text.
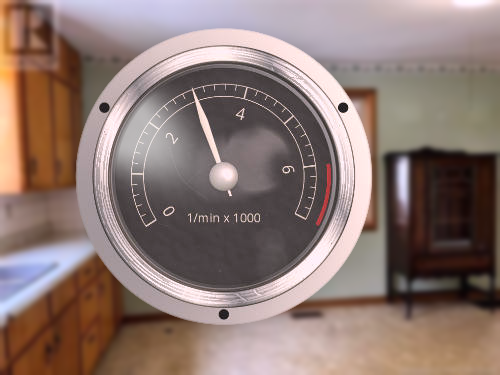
3000 rpm
